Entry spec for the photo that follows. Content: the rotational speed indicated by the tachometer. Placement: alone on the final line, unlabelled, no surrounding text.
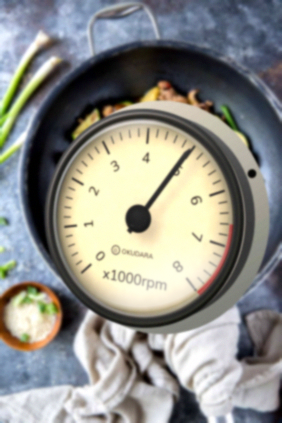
5000 rpm
